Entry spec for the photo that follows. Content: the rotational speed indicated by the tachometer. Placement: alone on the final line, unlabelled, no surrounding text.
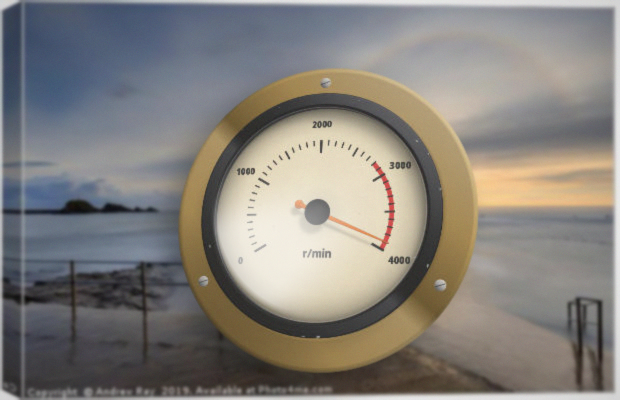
3900 rpm
